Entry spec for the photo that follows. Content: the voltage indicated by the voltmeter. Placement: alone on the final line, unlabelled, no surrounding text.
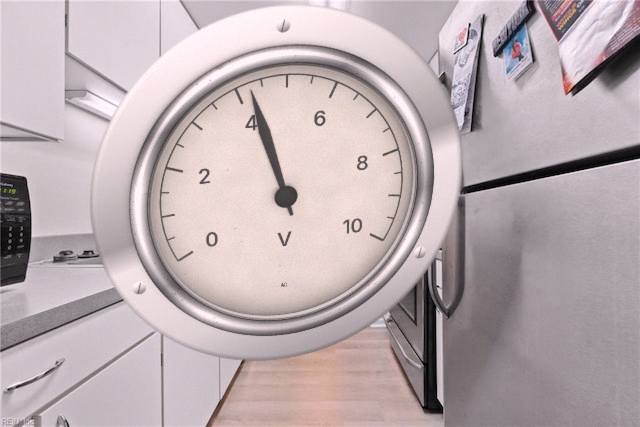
4.25 V
